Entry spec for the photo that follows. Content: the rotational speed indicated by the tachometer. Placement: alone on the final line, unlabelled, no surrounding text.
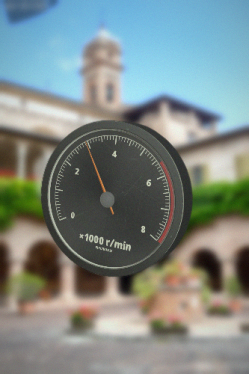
3000 rpm
